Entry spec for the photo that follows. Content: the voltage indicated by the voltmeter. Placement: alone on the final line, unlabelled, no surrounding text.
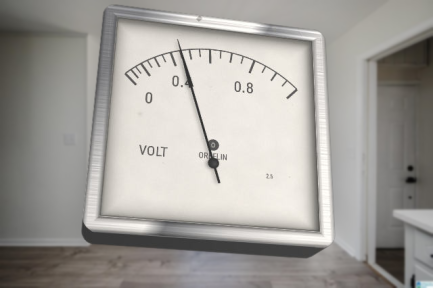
0.45 V
